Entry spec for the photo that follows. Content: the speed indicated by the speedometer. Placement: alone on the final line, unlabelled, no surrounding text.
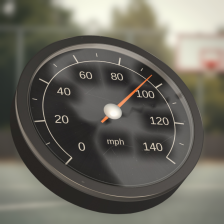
95 mph
